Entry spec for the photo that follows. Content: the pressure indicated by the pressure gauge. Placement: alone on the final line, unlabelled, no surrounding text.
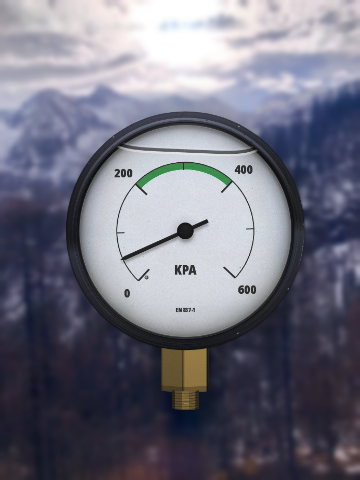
50 kPa
